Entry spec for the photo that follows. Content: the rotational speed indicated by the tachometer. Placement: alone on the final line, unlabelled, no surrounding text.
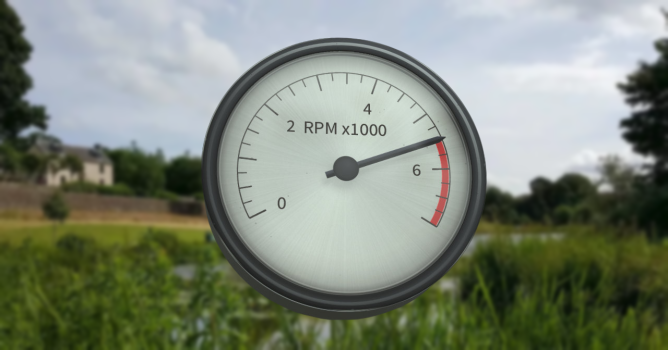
5500 rpm
